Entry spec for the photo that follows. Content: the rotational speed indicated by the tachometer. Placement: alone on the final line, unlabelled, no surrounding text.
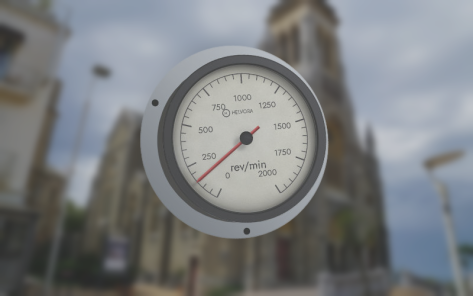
150 rpm
